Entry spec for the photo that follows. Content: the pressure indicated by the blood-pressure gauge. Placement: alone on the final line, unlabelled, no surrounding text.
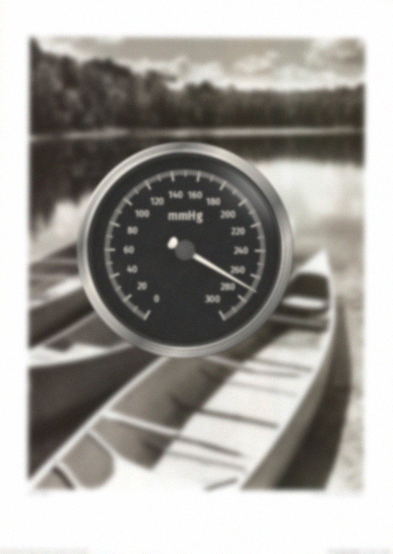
270 mmHg
